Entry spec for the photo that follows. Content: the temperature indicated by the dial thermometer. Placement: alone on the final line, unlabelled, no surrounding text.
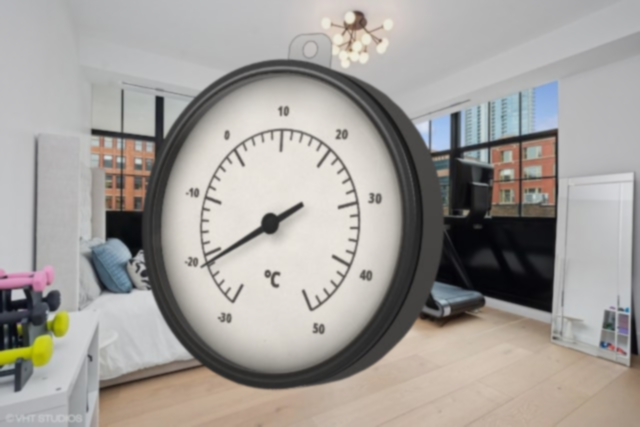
-22 °C
